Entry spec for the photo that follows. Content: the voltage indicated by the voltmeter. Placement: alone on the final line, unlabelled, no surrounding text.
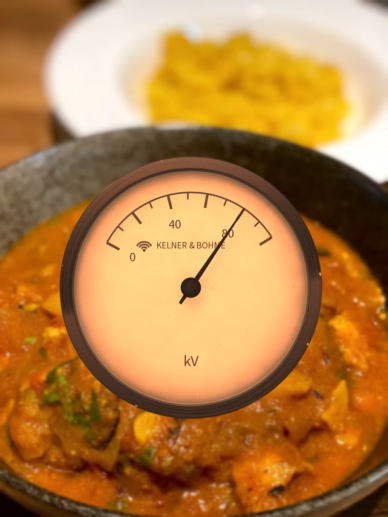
80 kV
